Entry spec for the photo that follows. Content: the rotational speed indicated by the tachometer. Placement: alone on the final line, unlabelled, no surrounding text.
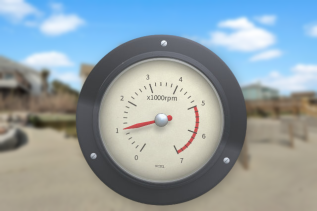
1000 rpm
